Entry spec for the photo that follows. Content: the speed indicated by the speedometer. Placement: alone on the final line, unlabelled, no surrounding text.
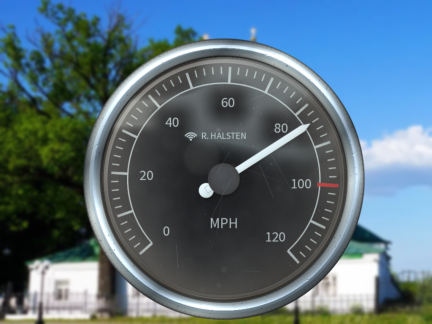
84 mph
